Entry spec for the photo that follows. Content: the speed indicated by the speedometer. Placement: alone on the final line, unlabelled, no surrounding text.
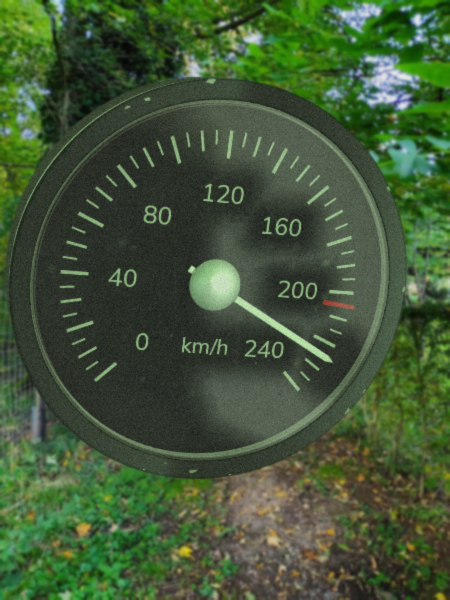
225 km/h
